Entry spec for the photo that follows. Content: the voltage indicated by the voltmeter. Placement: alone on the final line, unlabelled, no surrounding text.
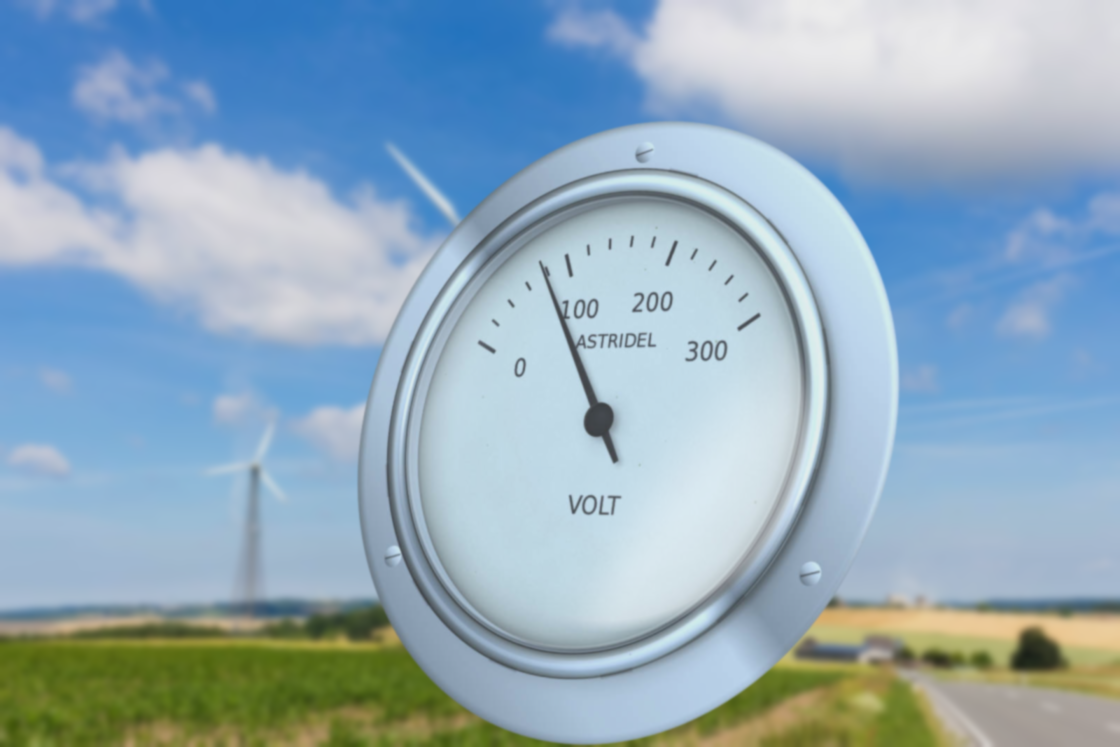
80 V
